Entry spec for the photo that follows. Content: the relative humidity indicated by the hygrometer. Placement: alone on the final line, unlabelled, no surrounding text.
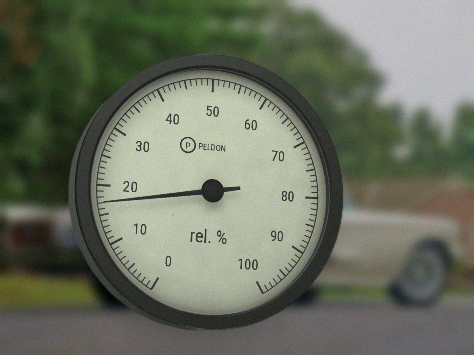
17 %
